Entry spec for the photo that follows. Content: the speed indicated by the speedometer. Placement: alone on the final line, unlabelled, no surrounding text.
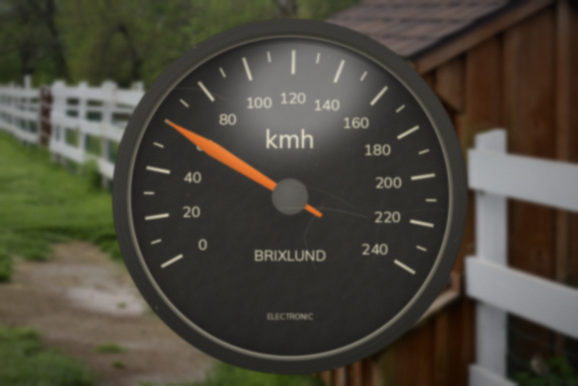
60 km/h
